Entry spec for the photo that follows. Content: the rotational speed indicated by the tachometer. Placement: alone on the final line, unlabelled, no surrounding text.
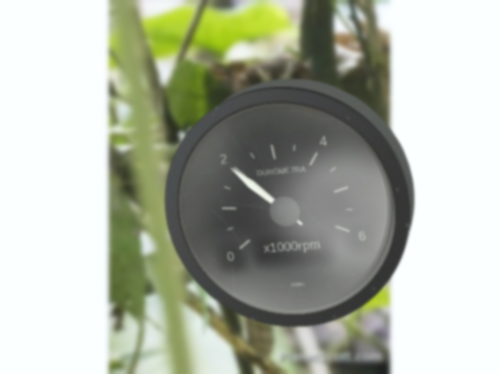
2000 rpm
